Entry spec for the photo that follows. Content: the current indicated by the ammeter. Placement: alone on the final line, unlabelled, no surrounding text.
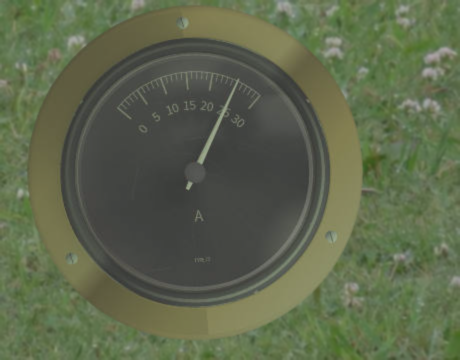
25 A
